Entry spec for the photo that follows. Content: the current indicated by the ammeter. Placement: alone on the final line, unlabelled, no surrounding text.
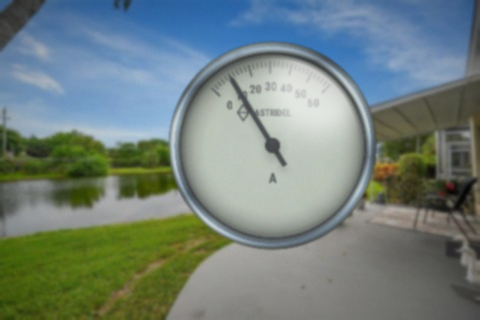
10 A
